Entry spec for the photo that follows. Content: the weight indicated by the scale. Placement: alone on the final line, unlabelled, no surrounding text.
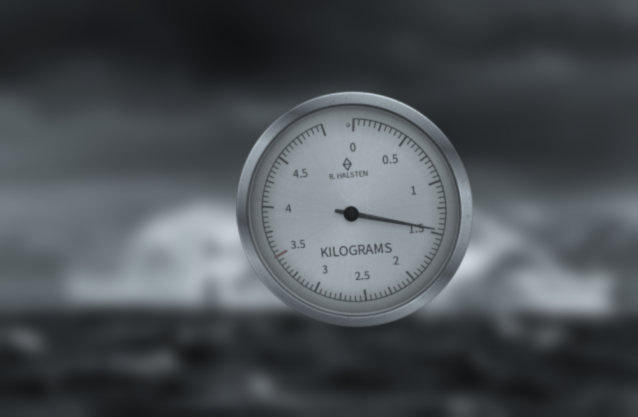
1.45 kg
